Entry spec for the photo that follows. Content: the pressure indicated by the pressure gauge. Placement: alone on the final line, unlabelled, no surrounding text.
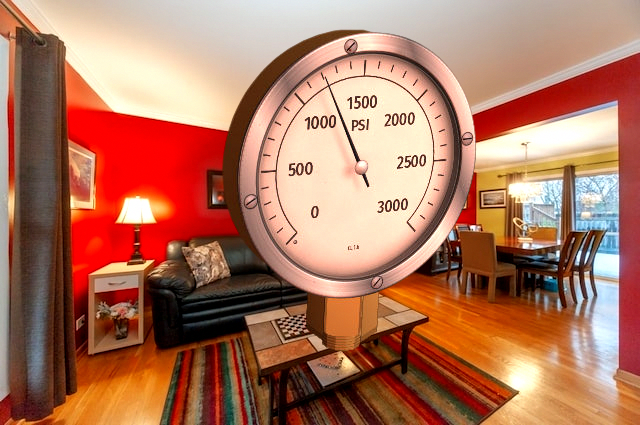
1200 psi
